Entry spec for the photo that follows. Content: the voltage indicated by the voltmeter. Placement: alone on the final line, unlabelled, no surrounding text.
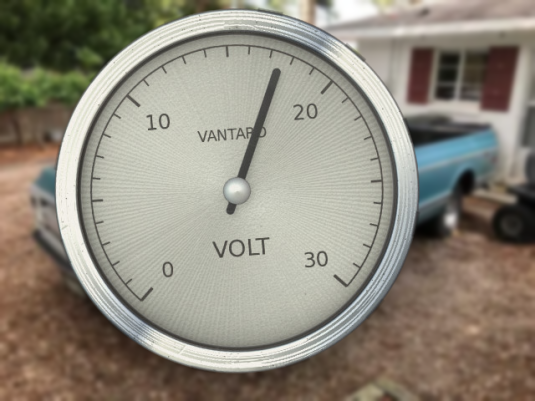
17.5 V
